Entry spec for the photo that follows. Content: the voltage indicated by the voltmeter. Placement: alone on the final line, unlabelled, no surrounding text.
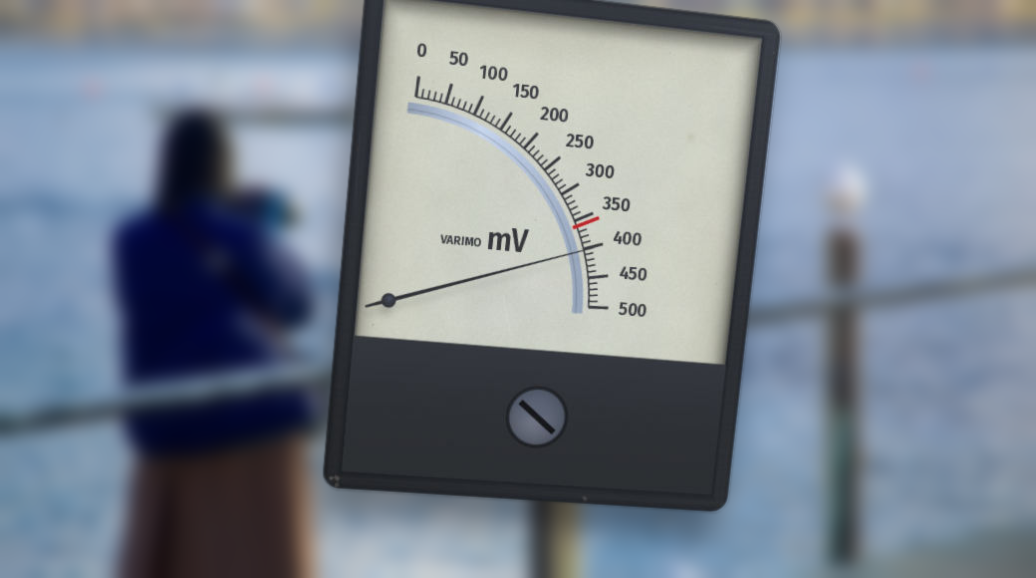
400 mV
